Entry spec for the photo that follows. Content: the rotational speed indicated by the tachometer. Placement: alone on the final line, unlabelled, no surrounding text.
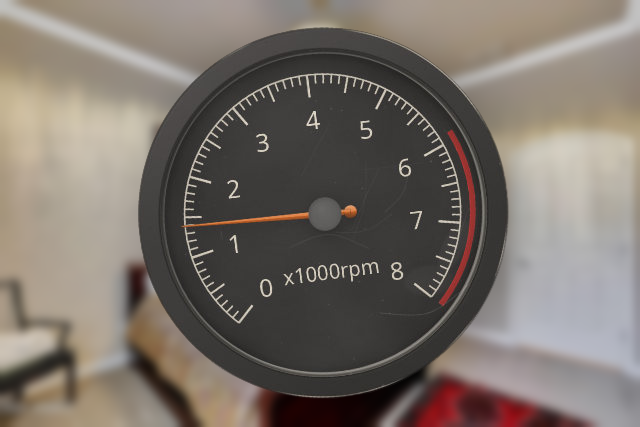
1400 rpm
